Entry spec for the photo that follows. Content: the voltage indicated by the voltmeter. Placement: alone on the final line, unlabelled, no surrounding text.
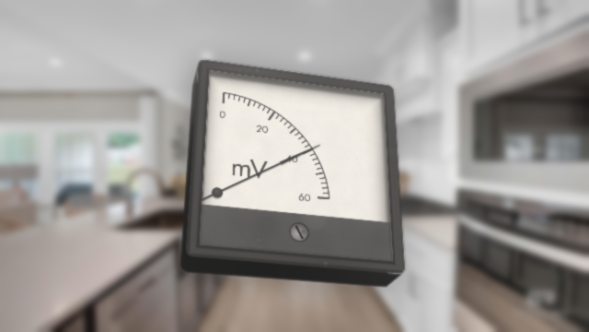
40 mV
